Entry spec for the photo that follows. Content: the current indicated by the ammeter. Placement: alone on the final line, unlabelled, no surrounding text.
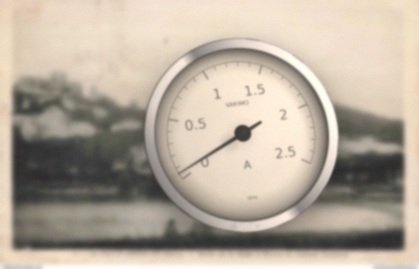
0.05 A
